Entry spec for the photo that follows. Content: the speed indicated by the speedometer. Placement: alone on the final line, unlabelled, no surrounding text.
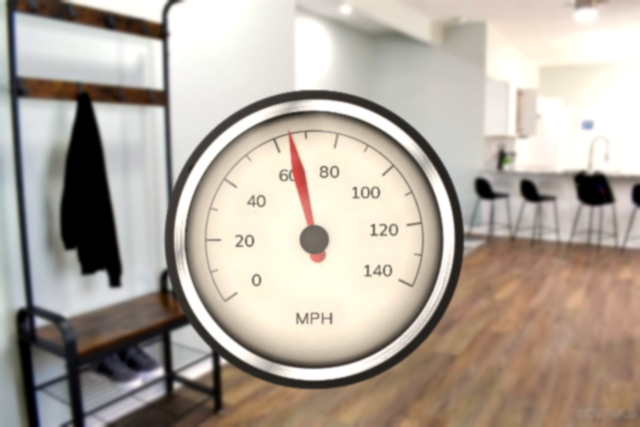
65 mph
